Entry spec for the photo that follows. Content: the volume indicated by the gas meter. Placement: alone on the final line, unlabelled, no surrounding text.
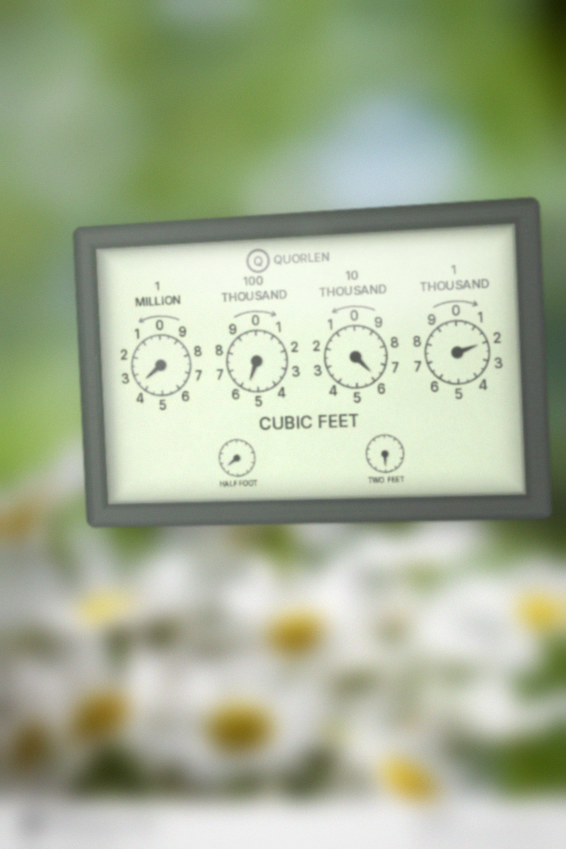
356200 ft³
